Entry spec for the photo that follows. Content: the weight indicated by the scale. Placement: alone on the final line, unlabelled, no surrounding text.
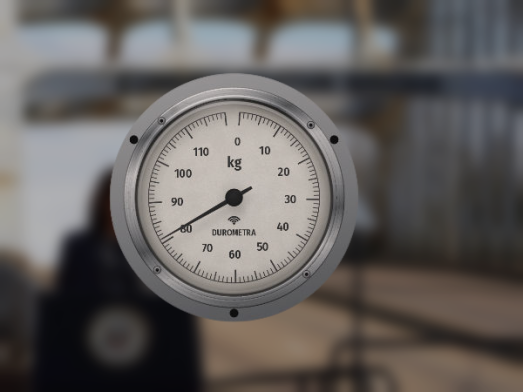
81 kg
